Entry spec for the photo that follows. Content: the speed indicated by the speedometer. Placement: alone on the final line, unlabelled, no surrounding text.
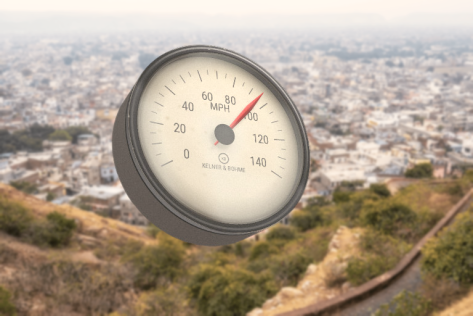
95 mph
